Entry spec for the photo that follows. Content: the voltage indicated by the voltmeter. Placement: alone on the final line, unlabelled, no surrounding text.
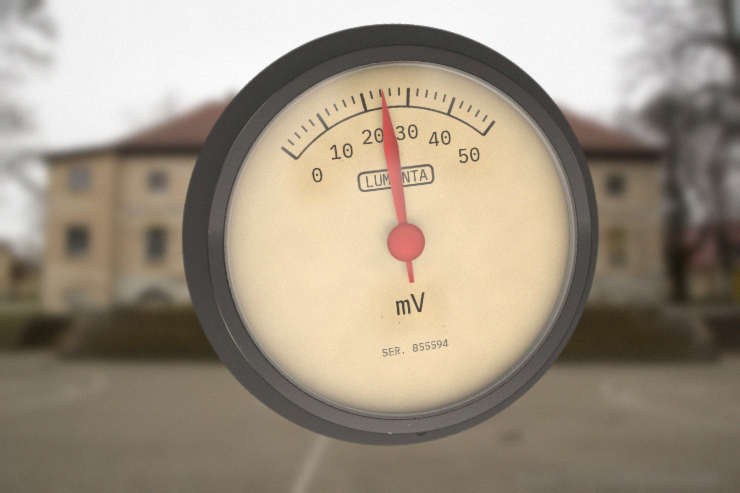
24 mV
